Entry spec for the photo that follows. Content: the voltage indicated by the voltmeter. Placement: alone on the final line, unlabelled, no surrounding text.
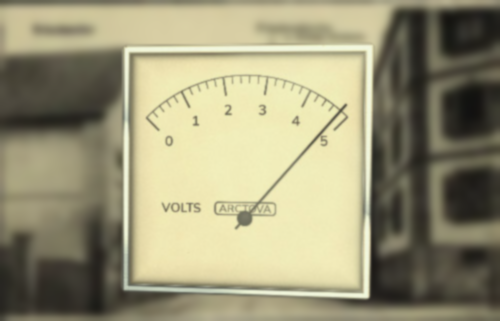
4.8 V
